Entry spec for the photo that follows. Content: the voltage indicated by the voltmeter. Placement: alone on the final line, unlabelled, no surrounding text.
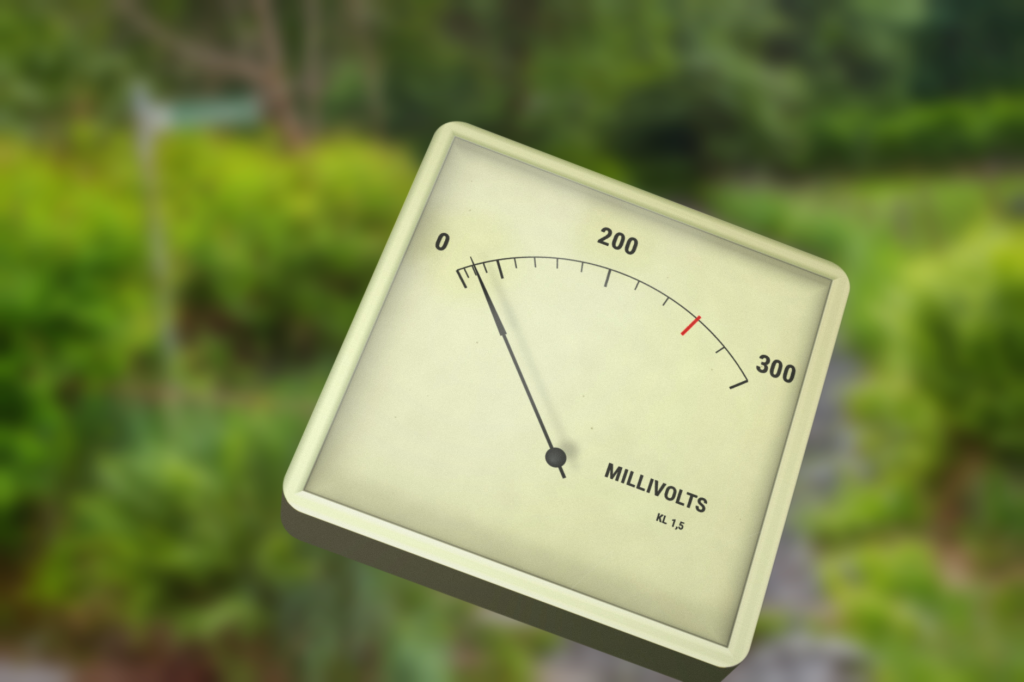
60 mV
